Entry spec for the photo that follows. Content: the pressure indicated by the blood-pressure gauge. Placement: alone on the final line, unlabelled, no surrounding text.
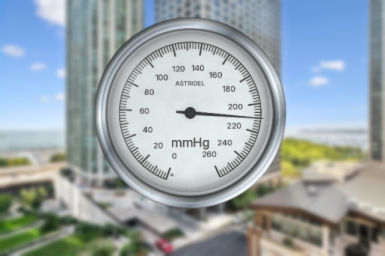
210 mmHg
